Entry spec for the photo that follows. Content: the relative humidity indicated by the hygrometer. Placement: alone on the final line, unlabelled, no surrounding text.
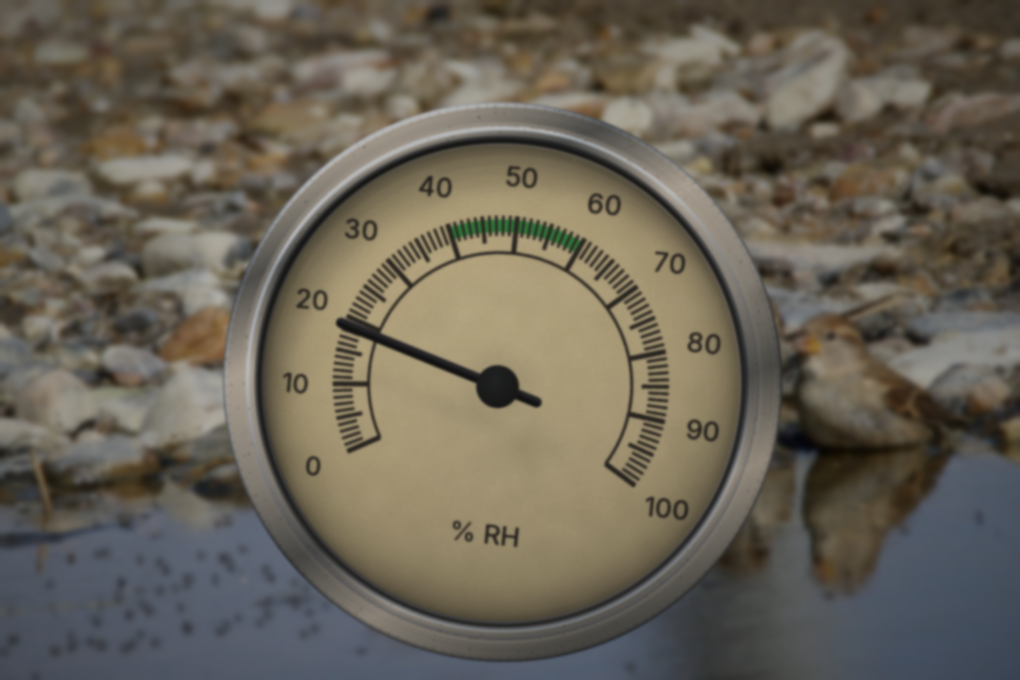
19 %
